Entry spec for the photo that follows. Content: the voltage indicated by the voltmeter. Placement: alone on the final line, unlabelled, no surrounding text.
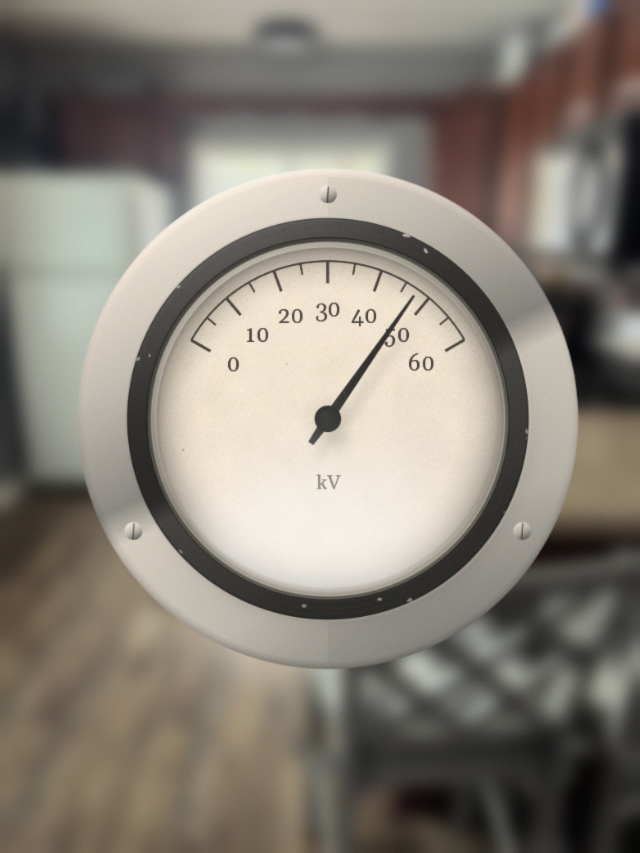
47.5 kV
